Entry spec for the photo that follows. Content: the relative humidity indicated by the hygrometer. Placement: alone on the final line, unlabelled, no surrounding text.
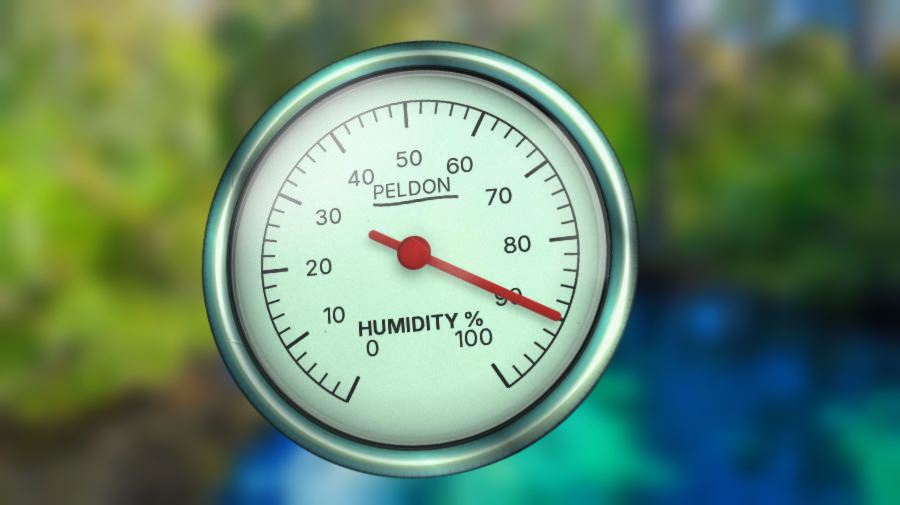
90 %
